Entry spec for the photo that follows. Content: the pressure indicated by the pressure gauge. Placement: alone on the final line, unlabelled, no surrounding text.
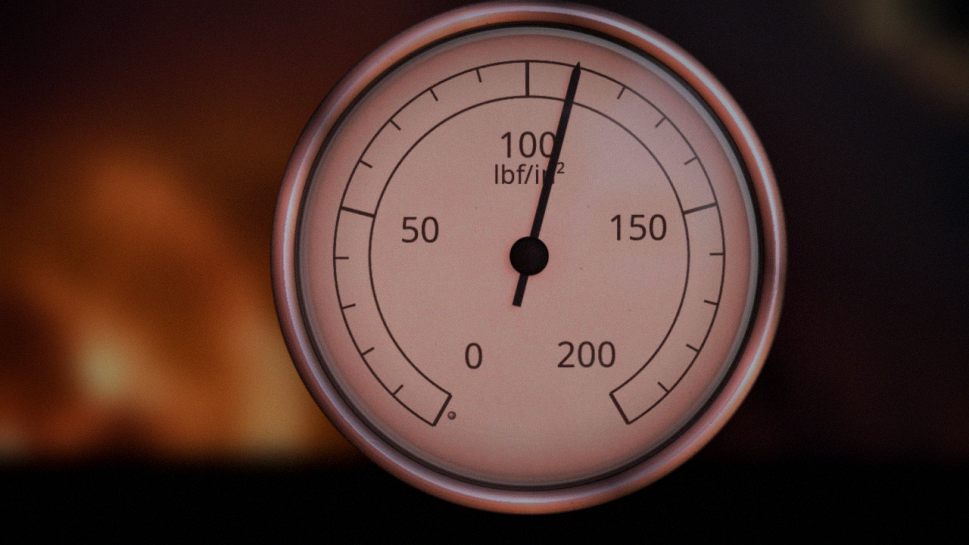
110 psi
